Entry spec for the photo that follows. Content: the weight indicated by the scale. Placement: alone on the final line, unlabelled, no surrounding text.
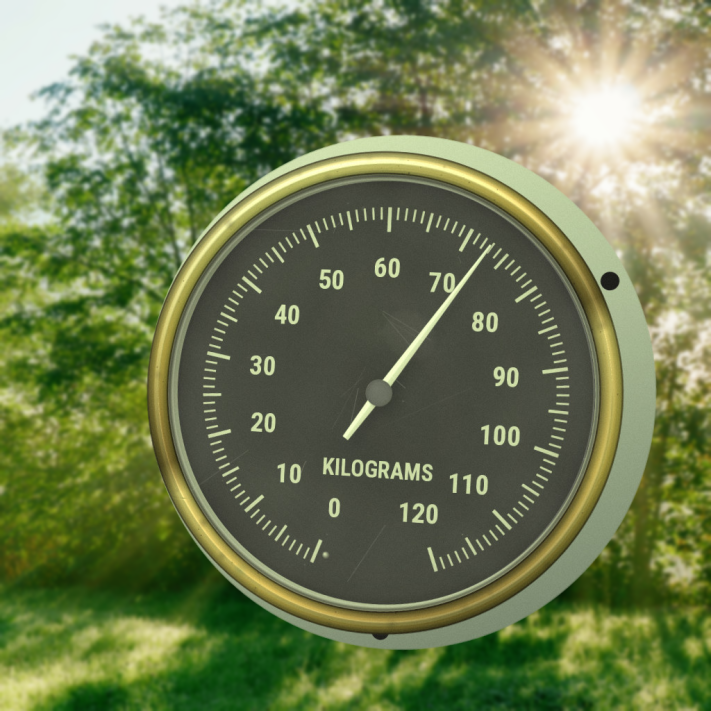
73 kg
